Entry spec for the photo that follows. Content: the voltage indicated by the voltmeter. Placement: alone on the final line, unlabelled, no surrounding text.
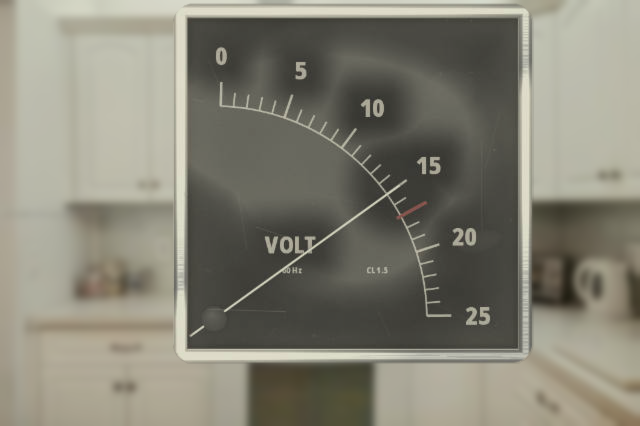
15 V
